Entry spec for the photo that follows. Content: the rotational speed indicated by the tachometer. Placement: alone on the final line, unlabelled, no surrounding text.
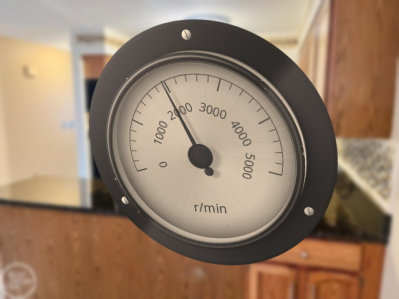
2000 rpm
